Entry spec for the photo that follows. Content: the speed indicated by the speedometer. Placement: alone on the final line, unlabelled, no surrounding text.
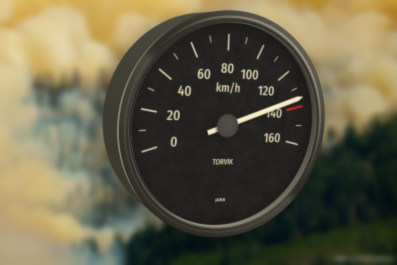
135 km/h
